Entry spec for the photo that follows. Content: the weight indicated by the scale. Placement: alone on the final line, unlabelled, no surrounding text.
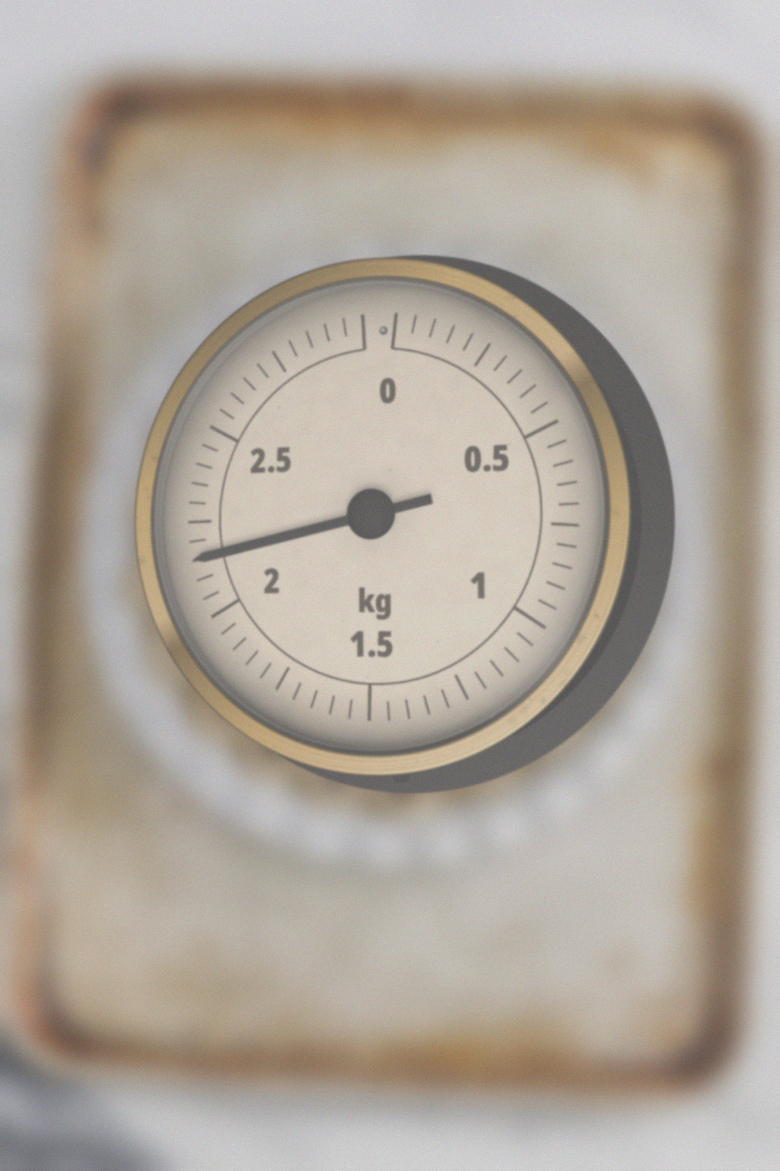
2.15 kg
